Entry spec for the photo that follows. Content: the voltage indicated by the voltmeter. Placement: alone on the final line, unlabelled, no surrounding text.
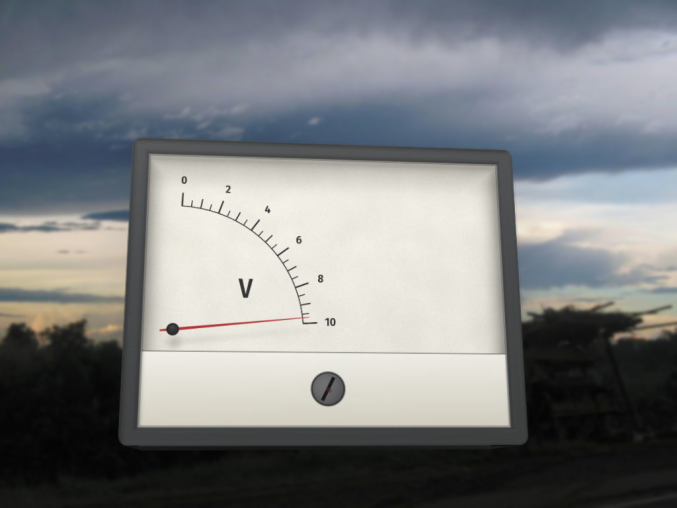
9.75 V
